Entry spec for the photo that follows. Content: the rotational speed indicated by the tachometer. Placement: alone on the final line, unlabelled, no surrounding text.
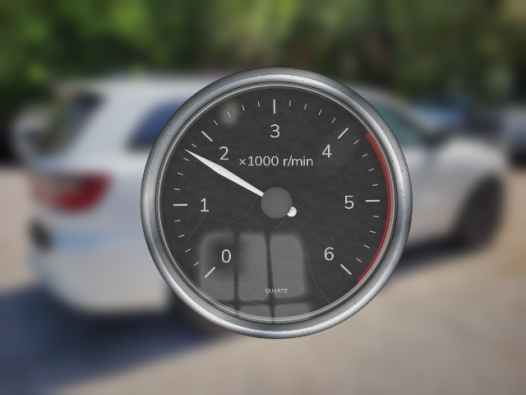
1700 rpm
